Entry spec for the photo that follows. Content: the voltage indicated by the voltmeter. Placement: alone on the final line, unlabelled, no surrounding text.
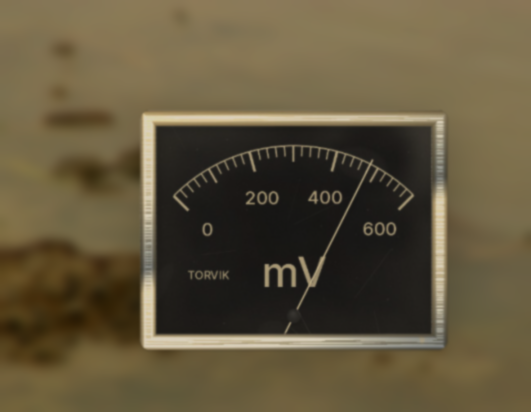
480 mV
